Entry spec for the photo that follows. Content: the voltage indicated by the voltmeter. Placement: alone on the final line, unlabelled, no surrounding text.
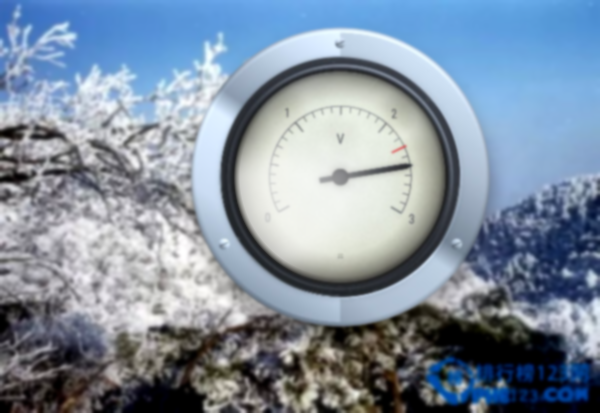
2.5 V
